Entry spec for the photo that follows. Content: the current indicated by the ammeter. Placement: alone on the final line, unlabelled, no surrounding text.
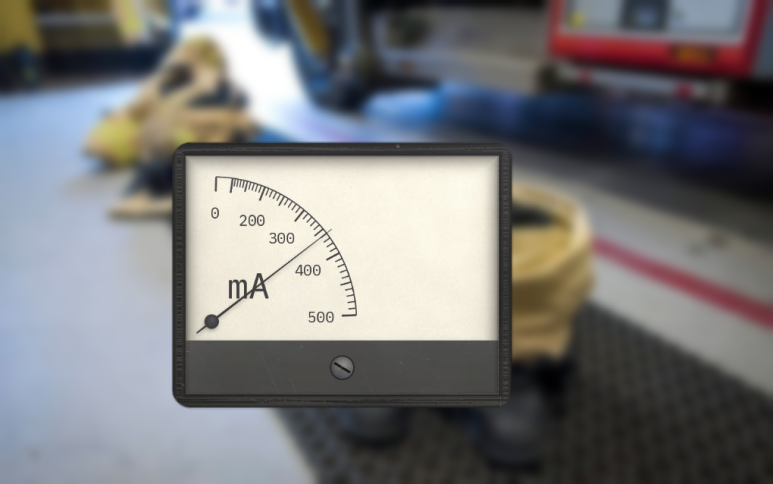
360 mA
